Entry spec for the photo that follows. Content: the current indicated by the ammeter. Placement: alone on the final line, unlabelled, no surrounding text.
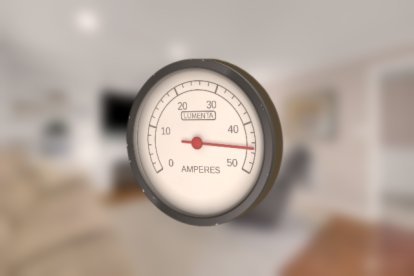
45 A
